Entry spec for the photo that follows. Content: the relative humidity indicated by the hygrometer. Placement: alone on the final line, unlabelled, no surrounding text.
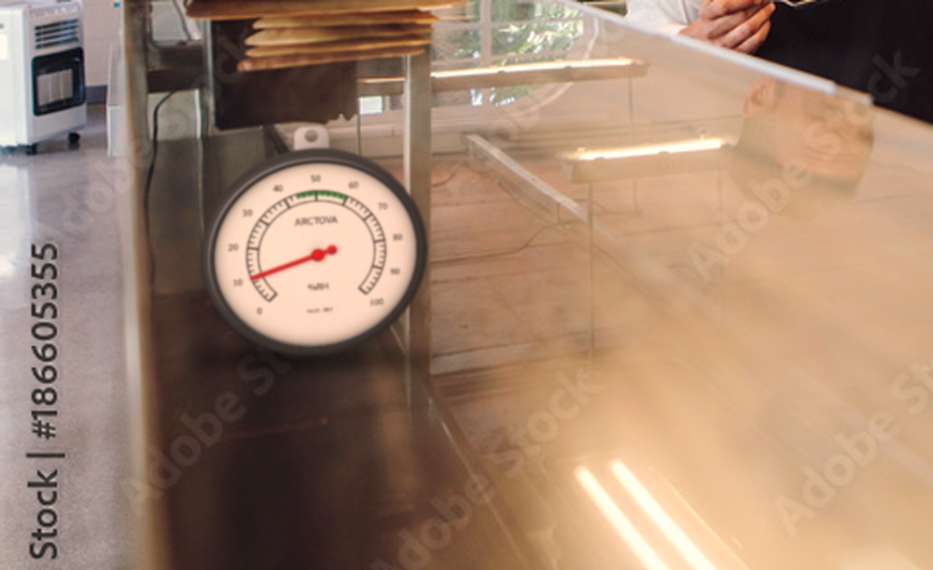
10 %
